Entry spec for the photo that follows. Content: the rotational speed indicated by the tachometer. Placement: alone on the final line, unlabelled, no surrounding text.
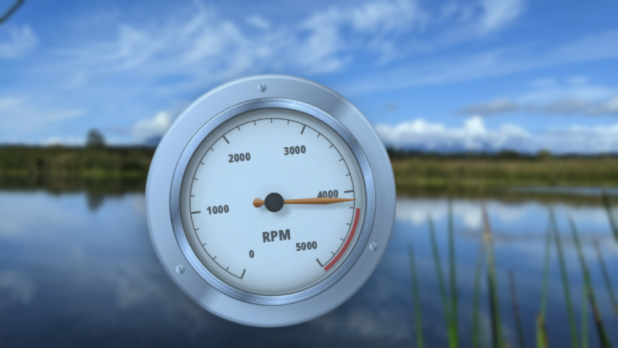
4100 rpm
